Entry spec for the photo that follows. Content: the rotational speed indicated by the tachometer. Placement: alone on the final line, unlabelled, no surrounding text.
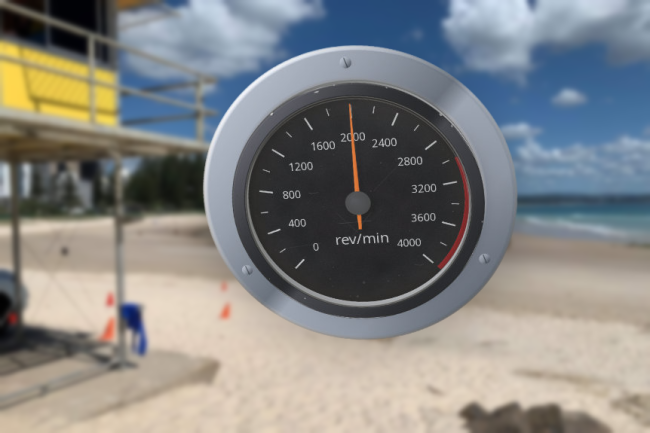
2000 rpm
